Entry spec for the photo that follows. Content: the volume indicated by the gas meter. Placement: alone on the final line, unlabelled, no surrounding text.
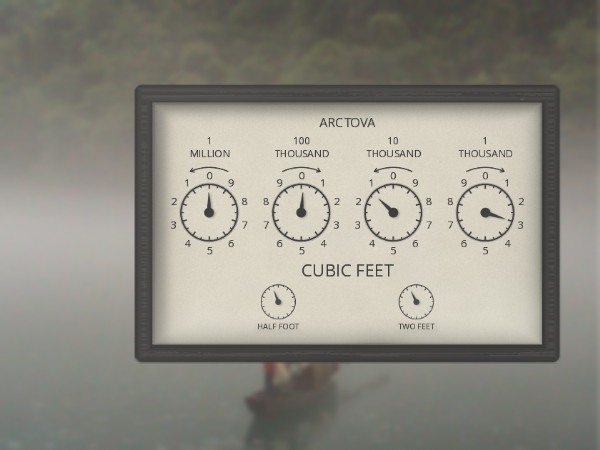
1300 ft³
